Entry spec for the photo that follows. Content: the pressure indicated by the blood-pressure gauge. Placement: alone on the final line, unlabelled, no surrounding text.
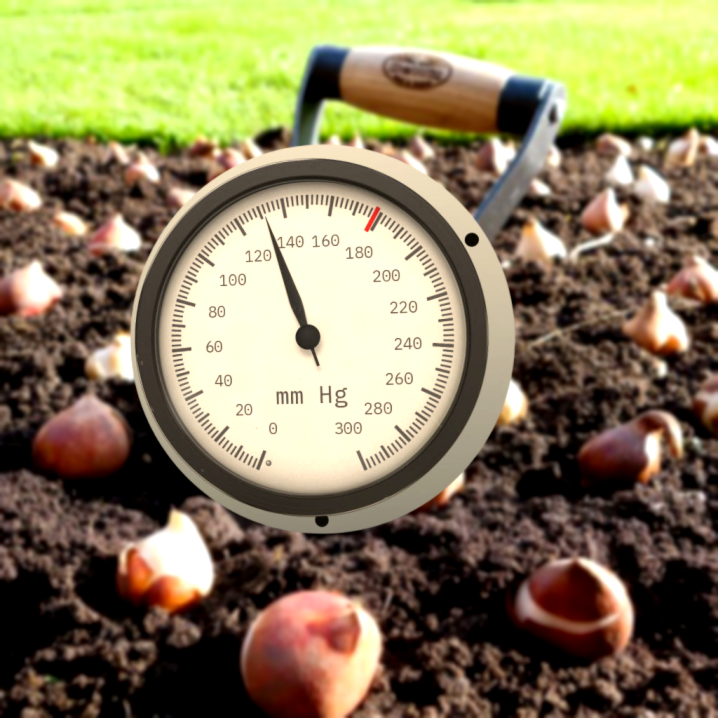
132 mmHg
